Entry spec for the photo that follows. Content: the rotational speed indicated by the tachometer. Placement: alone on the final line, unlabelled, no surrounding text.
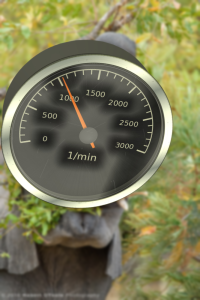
1050 rpm
